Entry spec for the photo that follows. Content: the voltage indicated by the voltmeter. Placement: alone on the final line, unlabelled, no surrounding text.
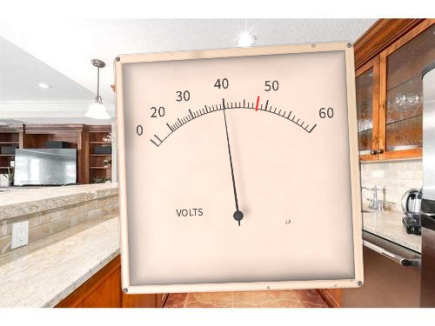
40 V
